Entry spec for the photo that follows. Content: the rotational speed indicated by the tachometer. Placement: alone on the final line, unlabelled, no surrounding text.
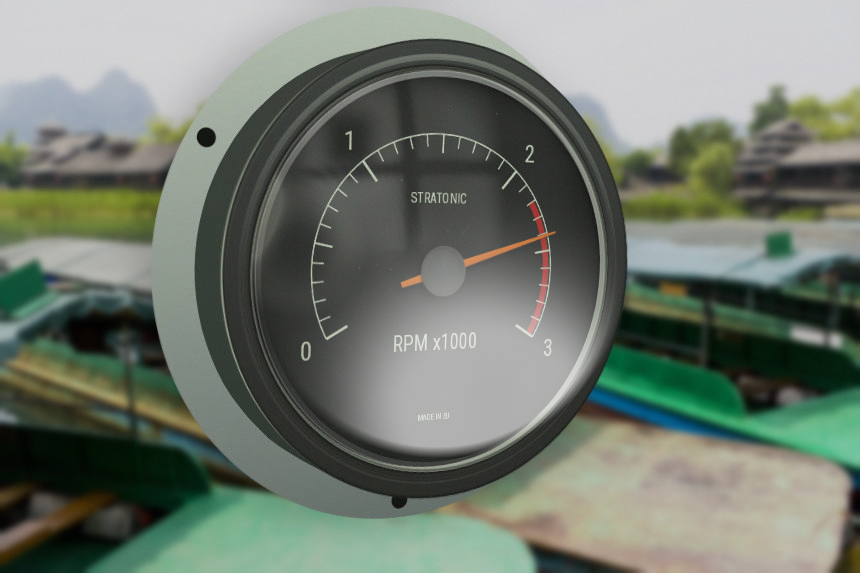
2400 rpm
